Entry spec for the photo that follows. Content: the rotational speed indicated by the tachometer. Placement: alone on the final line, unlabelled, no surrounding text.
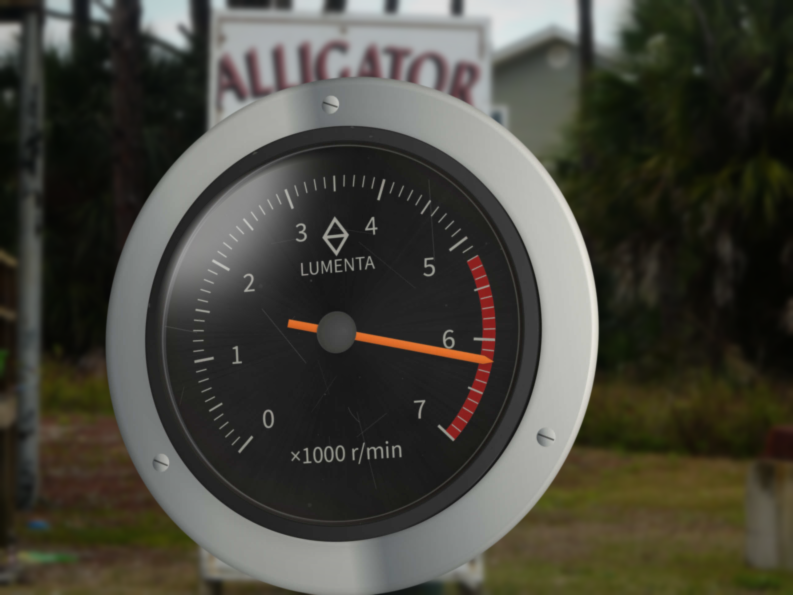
6200 rpm
